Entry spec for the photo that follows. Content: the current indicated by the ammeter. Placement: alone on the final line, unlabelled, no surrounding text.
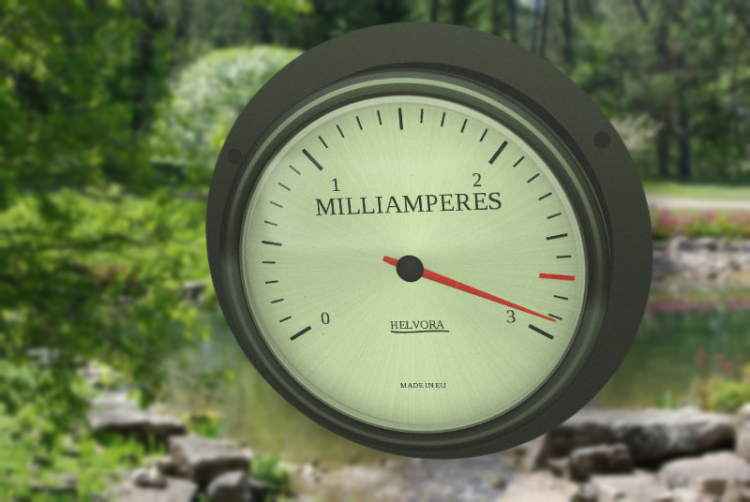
2.9 mA
